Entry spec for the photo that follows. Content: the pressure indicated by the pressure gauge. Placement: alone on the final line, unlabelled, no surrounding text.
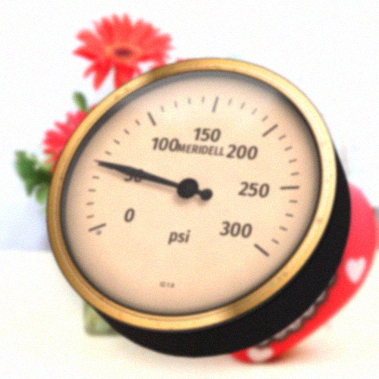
50 psi
